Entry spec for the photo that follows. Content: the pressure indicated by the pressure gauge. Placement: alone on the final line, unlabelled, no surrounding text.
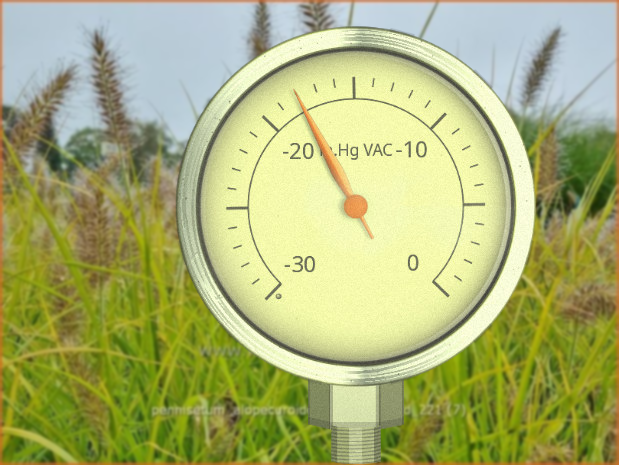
-18 inHg
